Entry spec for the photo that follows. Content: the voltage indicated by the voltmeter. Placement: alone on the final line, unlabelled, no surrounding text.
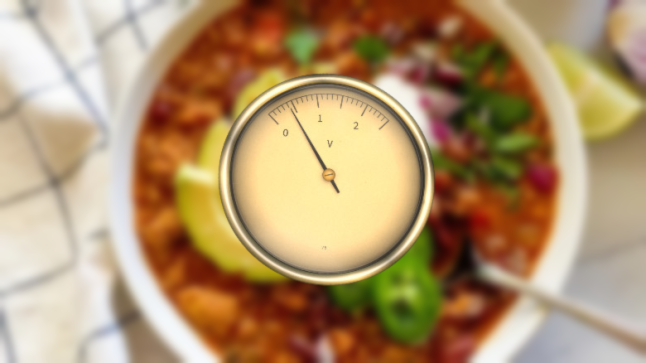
0.4 V
